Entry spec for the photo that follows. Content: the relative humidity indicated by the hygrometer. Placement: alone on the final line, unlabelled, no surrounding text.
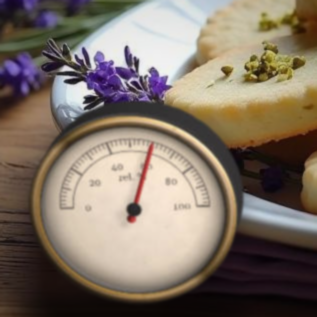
60 %
